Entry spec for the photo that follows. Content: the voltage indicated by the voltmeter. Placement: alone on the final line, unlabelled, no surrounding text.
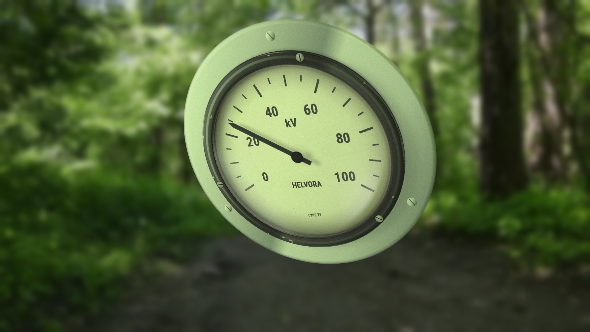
25 kV
